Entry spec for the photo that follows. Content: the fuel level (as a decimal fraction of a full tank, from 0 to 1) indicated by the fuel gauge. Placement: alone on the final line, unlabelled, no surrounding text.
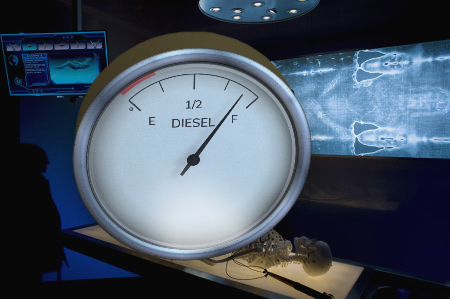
0.875
